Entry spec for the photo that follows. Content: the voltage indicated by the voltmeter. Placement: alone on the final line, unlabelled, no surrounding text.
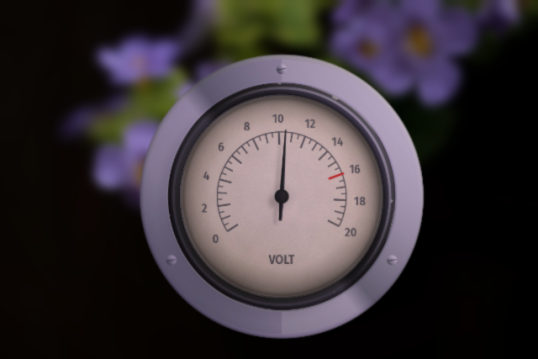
10.5 V
